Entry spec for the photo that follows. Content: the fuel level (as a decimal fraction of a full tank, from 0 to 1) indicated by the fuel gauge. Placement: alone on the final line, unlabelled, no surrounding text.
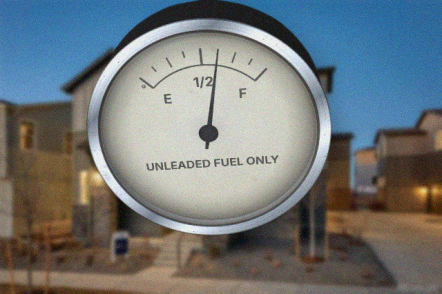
0.625
